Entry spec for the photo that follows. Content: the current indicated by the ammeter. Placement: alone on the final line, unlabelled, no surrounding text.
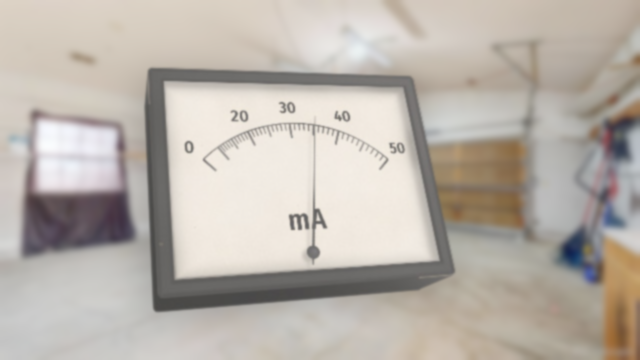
35 mA
